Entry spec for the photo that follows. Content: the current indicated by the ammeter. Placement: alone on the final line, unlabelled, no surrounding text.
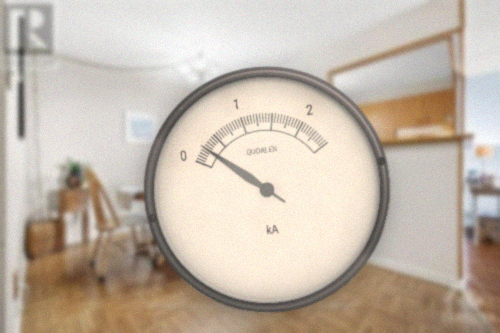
0.25 kA
